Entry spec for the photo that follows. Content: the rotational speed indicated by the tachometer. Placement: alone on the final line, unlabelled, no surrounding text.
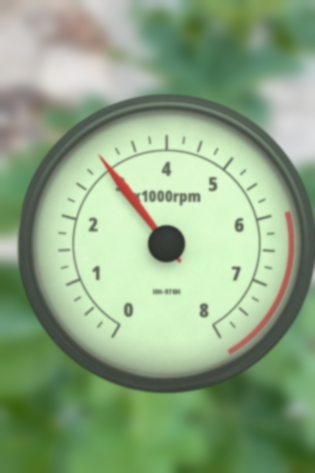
3000 rpm
